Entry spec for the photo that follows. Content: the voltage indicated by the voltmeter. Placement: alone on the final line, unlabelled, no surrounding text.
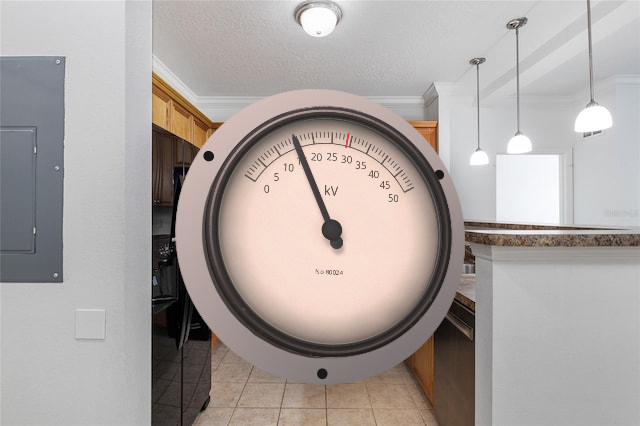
15 kV
